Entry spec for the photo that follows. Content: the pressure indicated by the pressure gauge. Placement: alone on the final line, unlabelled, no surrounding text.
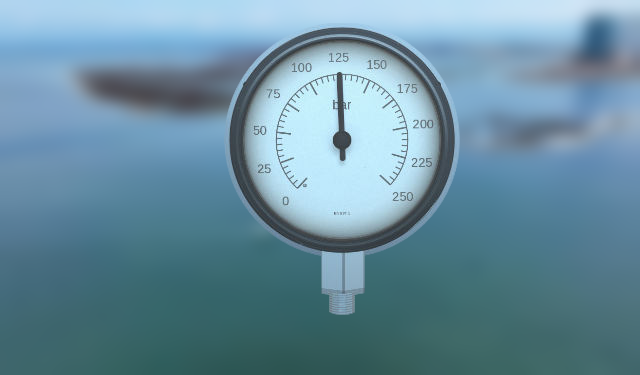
125 bar
